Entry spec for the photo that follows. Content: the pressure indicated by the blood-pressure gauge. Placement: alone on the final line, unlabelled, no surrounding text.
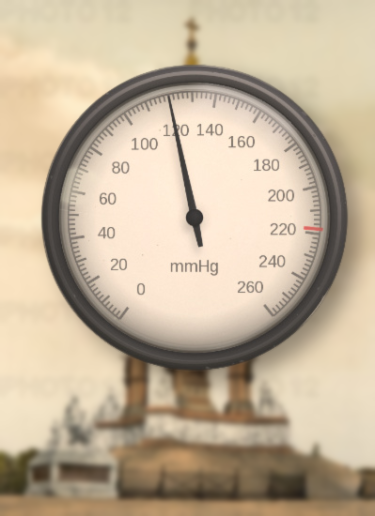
120 mmHg
